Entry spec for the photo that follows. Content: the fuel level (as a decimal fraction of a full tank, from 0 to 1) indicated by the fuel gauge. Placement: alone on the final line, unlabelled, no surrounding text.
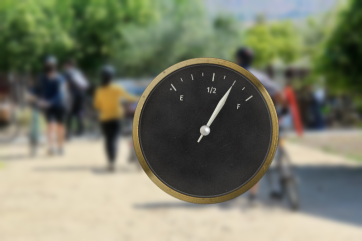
0.75
